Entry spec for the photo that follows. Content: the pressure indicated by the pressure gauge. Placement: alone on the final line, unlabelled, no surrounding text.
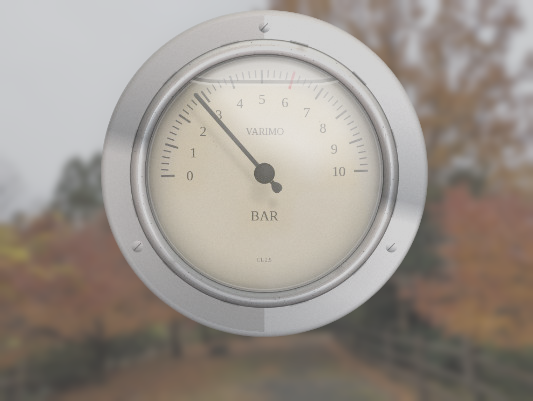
2.8 bar
